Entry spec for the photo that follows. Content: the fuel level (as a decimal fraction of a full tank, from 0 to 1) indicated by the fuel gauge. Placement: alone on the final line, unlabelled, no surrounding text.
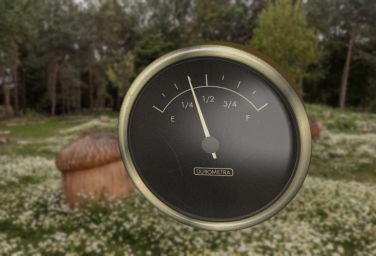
0.375
